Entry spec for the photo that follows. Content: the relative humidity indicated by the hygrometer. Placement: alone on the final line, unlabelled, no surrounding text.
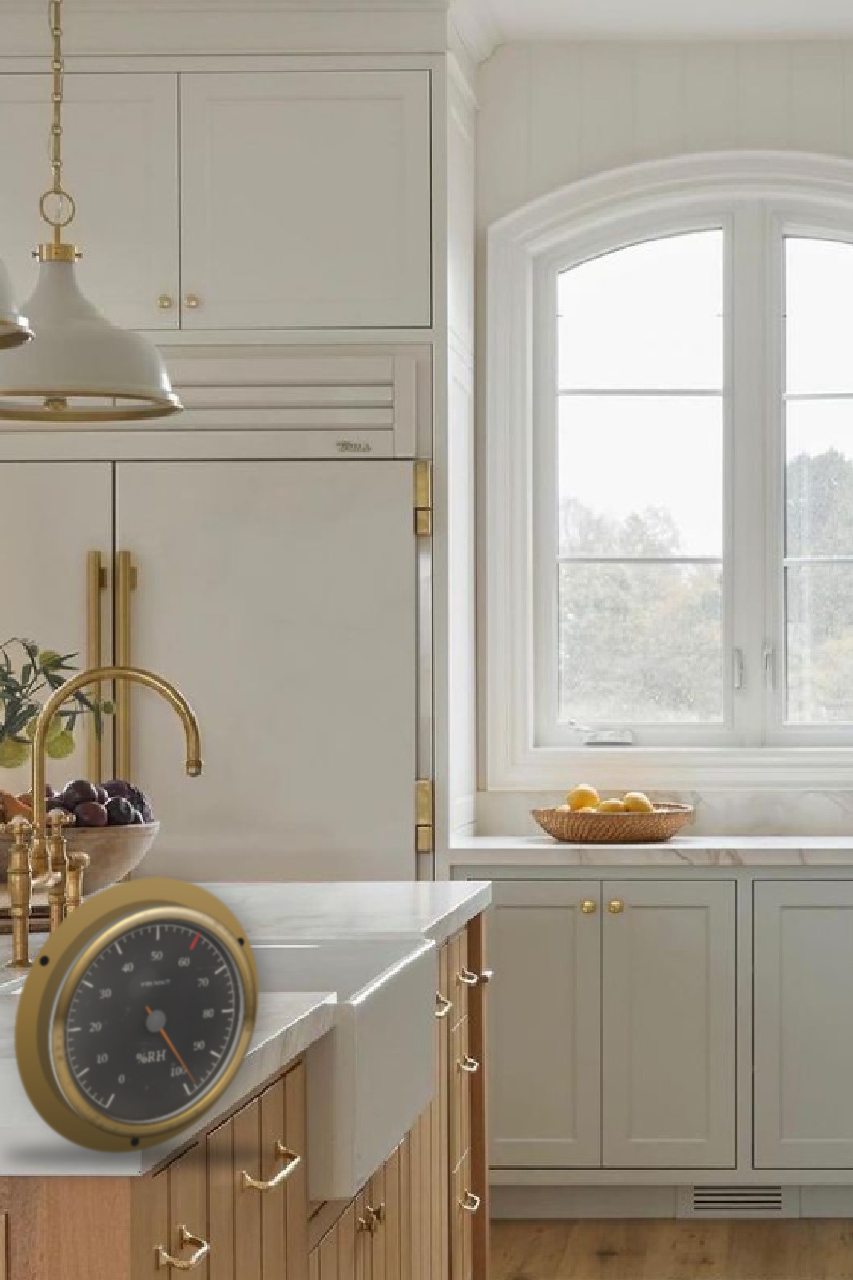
98 %
